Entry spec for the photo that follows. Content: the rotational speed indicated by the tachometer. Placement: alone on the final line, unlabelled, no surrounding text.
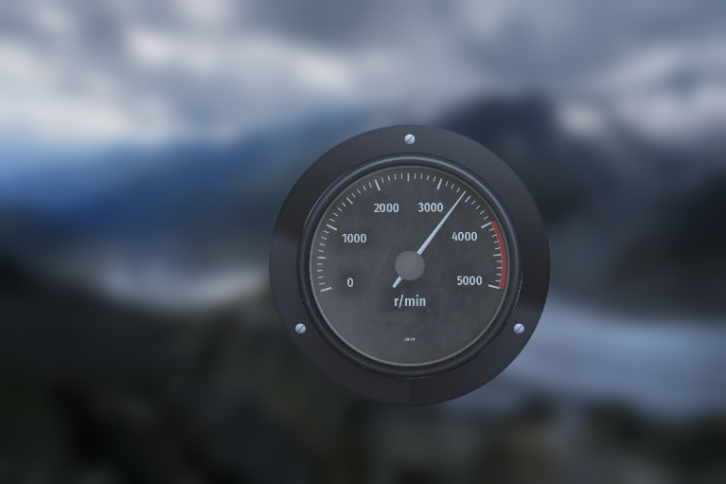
3400 rpm
